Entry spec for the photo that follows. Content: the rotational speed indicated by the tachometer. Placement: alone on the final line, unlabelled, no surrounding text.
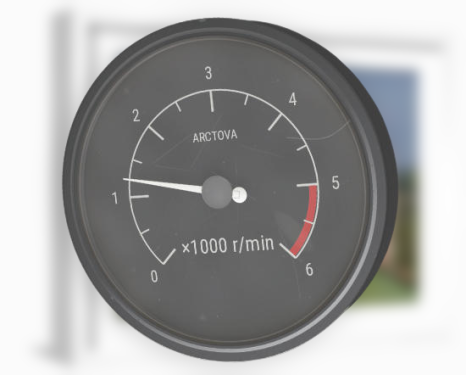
1250 rpm
